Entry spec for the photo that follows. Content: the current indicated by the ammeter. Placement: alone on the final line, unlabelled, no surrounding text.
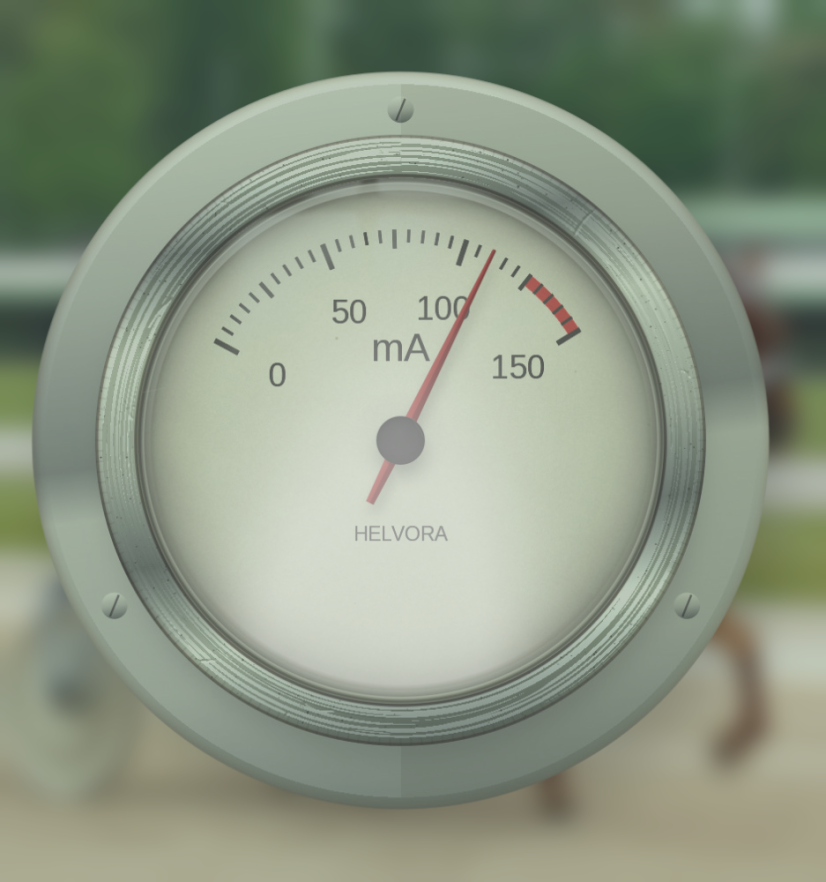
110 mA
